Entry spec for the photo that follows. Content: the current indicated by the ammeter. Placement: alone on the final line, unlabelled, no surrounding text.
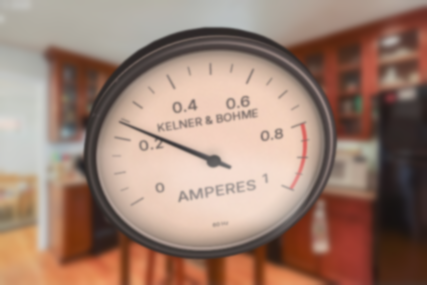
0.25 A
